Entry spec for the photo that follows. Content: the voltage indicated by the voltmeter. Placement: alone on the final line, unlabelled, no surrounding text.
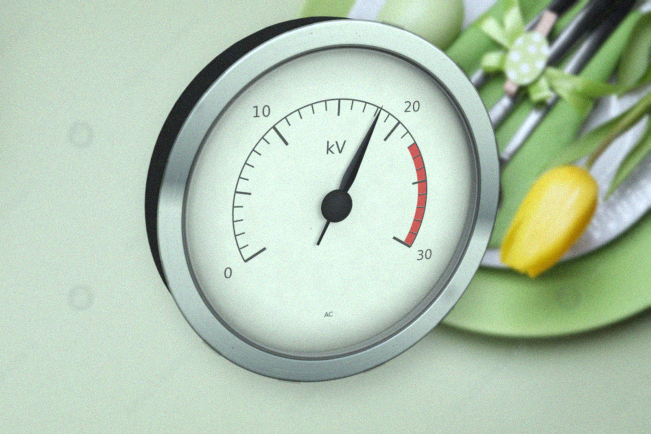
18 kV
